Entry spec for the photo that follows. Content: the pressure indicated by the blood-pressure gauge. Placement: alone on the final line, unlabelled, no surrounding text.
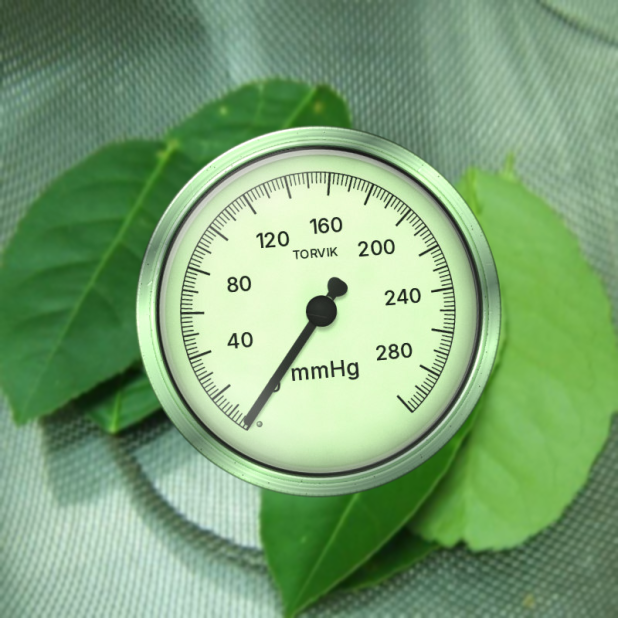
2 mmHg
